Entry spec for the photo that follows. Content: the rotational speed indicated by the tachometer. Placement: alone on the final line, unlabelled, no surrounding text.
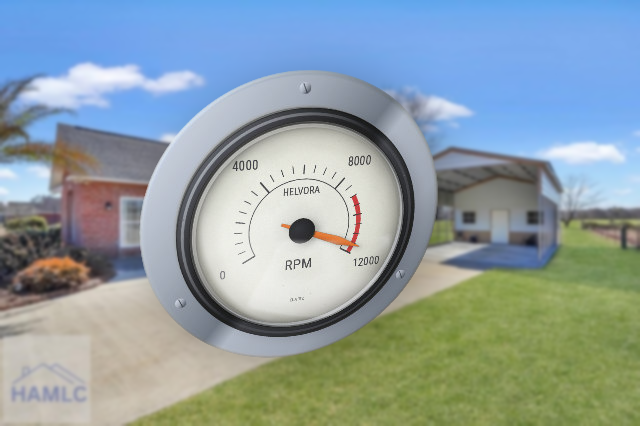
11500 rpm
